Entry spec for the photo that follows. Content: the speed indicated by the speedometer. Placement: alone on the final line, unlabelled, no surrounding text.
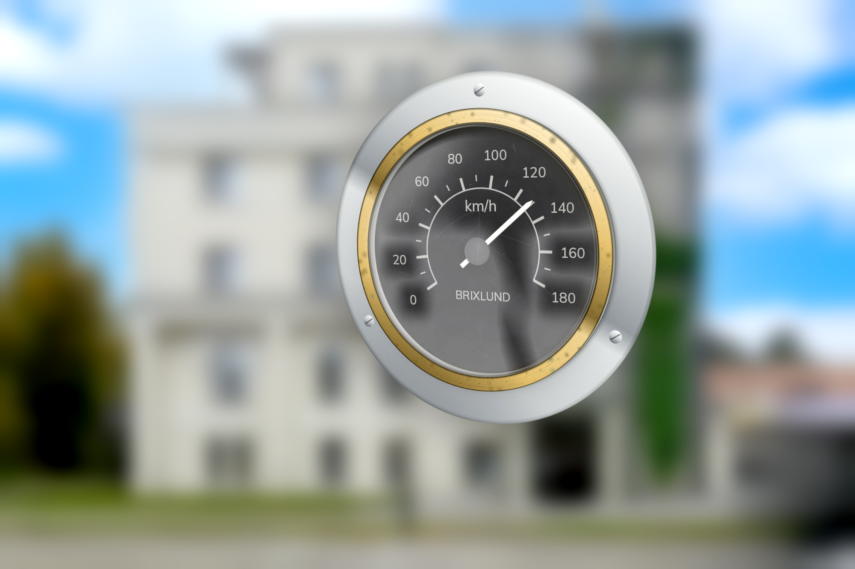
130 km/h
